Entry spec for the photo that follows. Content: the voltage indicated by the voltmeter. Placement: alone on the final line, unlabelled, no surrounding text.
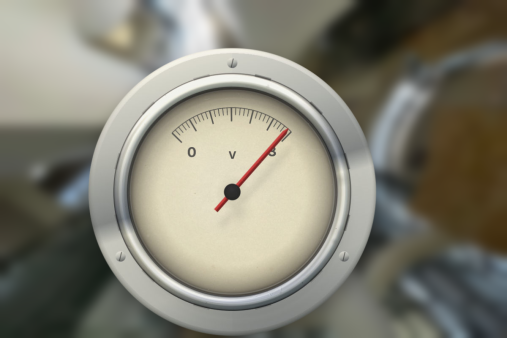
2.9 V
